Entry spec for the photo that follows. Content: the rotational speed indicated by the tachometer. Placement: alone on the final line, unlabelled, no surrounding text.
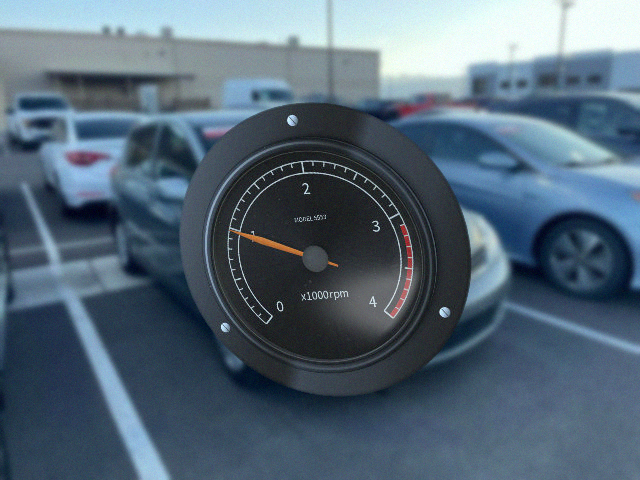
1000 rpm
